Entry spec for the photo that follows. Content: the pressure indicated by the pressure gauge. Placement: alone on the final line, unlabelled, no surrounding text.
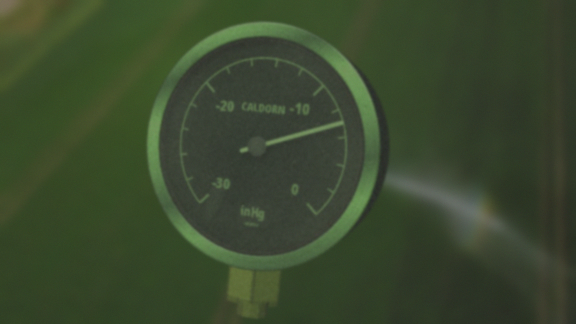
-7 inHg
